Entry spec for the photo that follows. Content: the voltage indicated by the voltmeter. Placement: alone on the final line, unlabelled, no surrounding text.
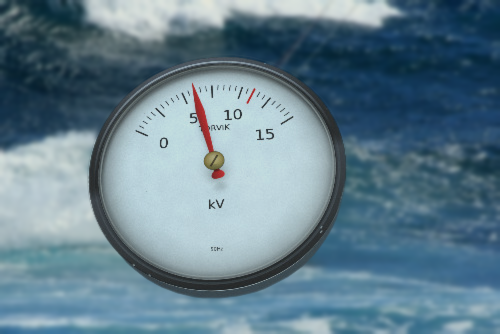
6 kV
